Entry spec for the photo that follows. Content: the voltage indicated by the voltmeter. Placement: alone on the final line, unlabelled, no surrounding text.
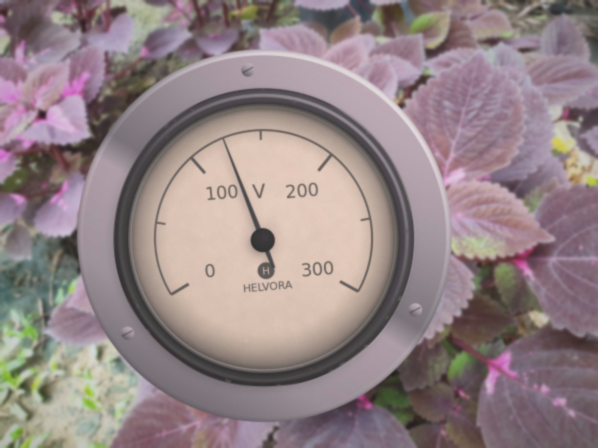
125 V
